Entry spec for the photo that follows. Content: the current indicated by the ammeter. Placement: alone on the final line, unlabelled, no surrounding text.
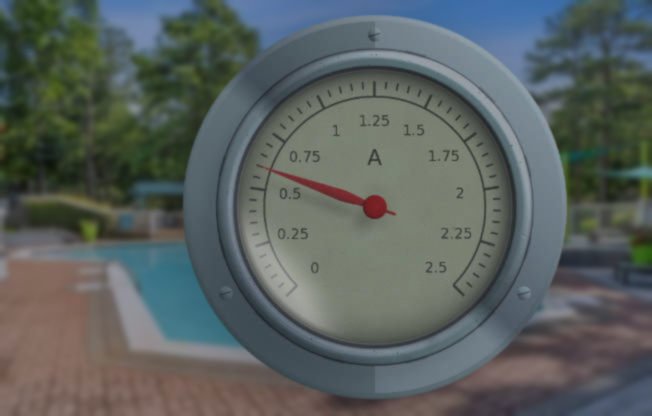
0.6 A
